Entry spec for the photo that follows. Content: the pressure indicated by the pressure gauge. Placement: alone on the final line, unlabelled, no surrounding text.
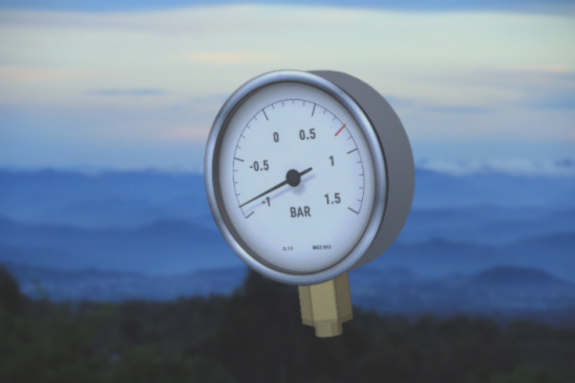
-0.9 bar
